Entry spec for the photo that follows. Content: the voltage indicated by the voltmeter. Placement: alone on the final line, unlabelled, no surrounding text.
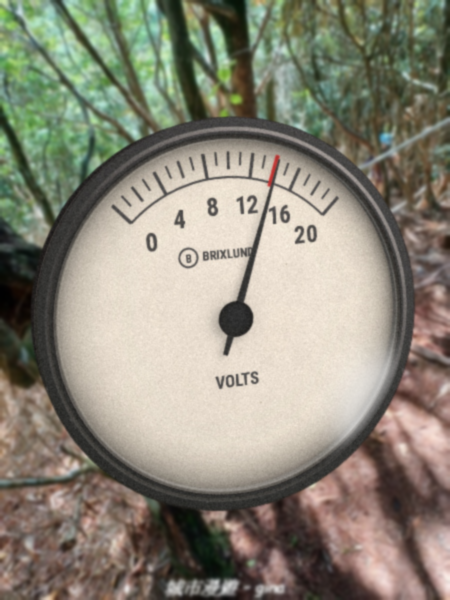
14 V
